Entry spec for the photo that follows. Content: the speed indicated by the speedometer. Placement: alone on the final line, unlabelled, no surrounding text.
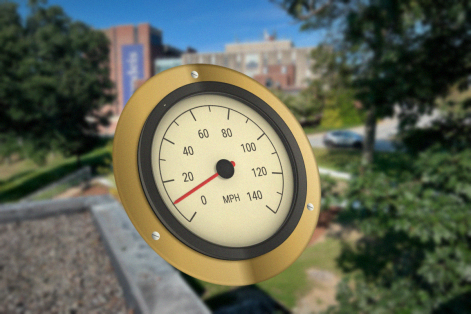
10 mph
